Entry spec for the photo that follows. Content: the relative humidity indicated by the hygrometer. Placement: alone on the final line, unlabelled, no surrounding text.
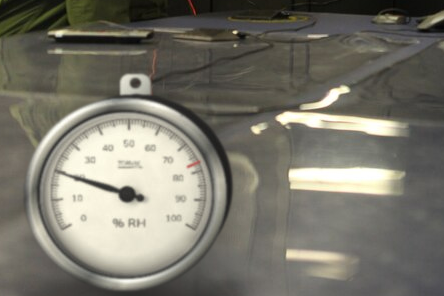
20 %
